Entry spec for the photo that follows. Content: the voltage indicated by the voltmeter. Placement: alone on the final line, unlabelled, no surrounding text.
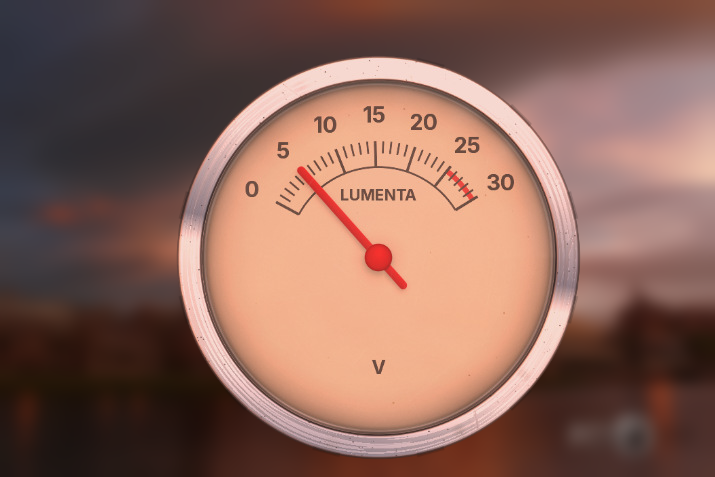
5 V
